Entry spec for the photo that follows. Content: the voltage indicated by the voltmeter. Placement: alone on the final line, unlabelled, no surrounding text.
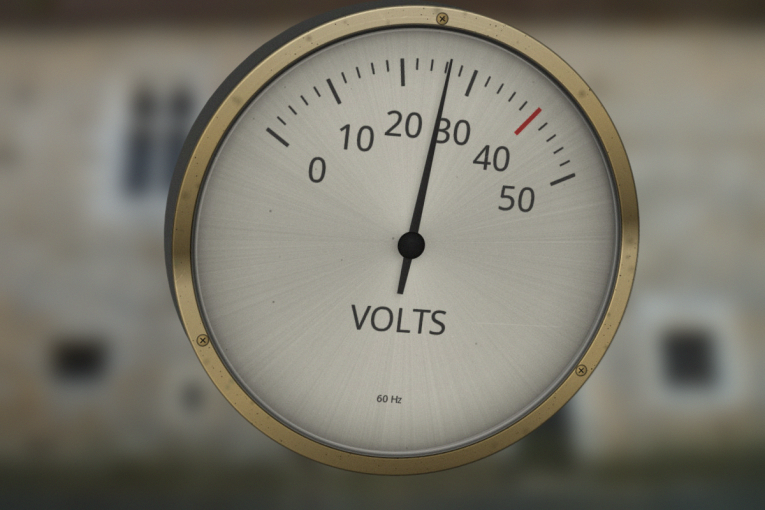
26 V
